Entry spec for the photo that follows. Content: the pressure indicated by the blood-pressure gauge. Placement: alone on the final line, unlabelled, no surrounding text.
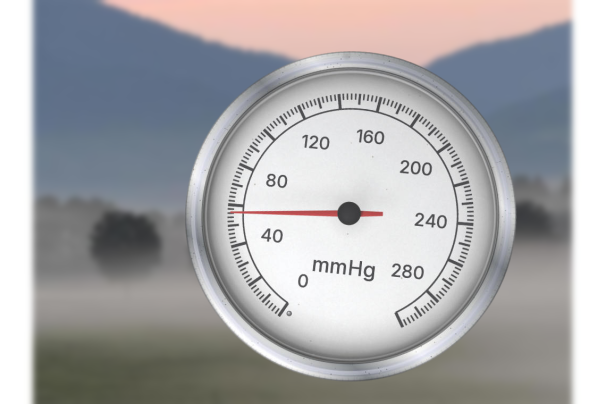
56 mmHg
